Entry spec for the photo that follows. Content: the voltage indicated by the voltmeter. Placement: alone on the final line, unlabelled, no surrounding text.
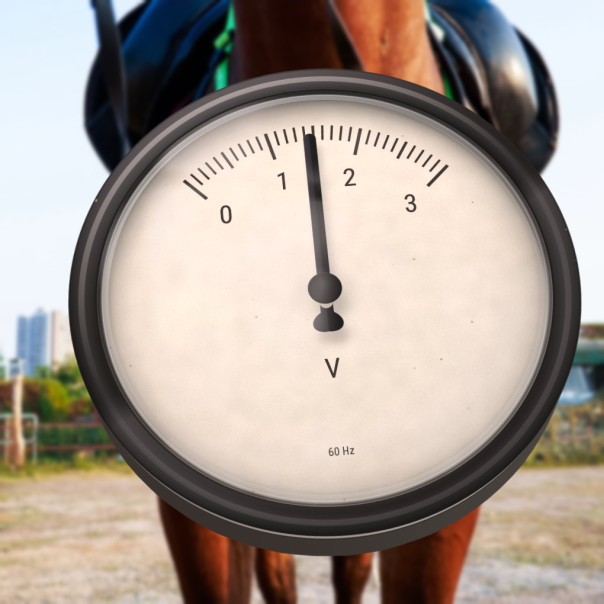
1.45 V
